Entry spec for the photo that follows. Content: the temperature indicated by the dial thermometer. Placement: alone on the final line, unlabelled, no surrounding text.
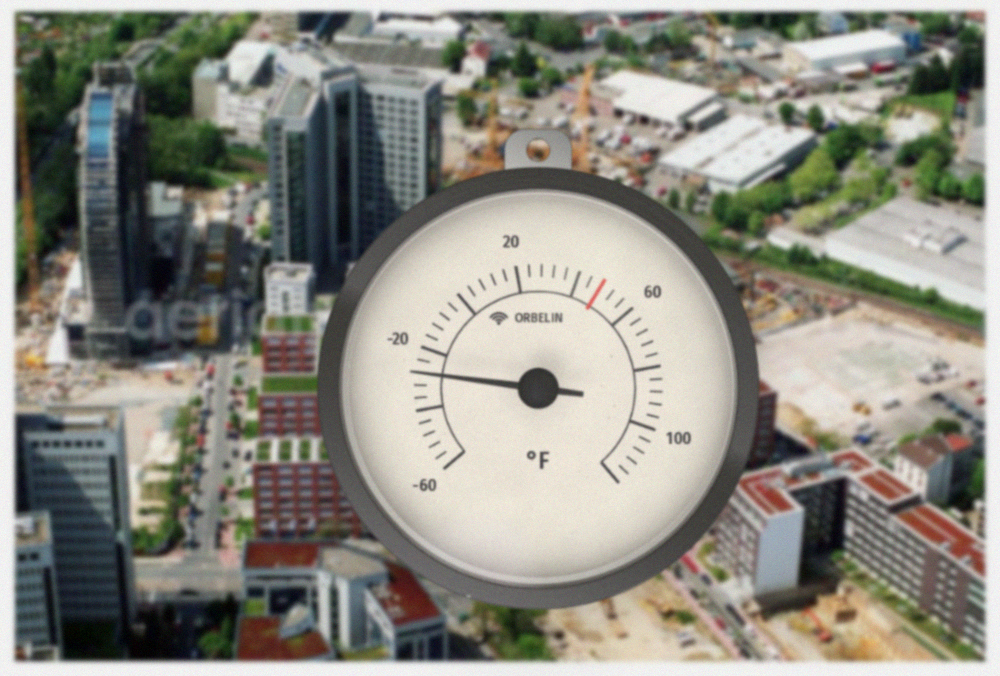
-28 °F
